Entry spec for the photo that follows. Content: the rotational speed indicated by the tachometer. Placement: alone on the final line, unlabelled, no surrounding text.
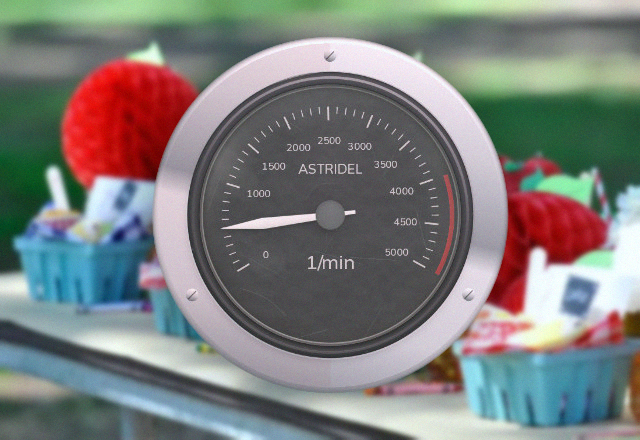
500 rpm
